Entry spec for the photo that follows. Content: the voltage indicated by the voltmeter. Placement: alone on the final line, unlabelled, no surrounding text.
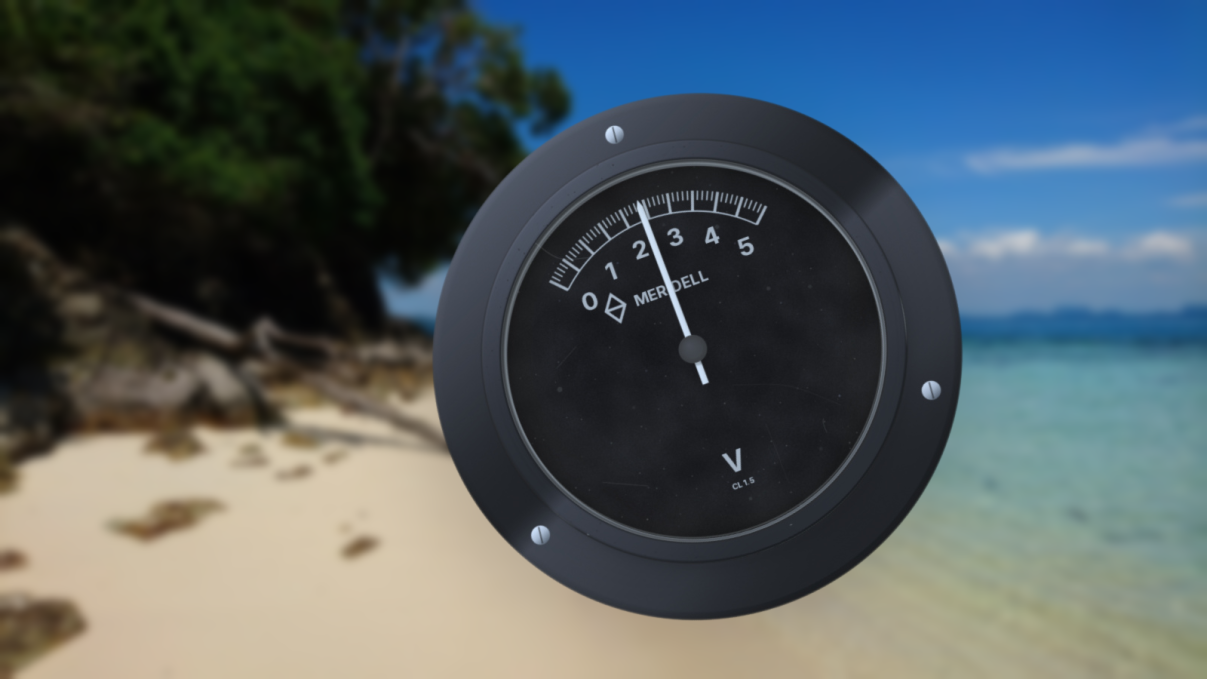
2.4 V
